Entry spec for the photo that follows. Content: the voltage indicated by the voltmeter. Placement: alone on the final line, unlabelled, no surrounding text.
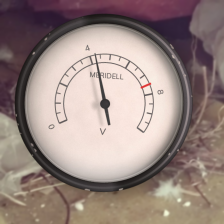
4.25 V
